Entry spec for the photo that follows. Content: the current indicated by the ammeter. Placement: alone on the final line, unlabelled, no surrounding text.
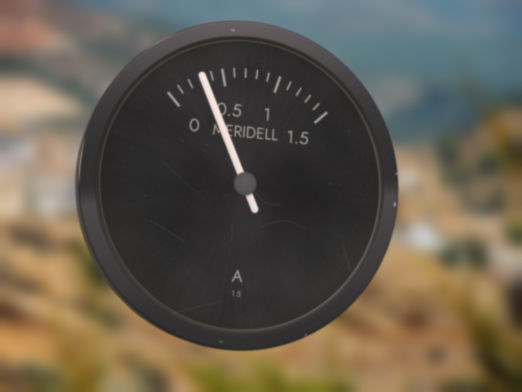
0.3 A
